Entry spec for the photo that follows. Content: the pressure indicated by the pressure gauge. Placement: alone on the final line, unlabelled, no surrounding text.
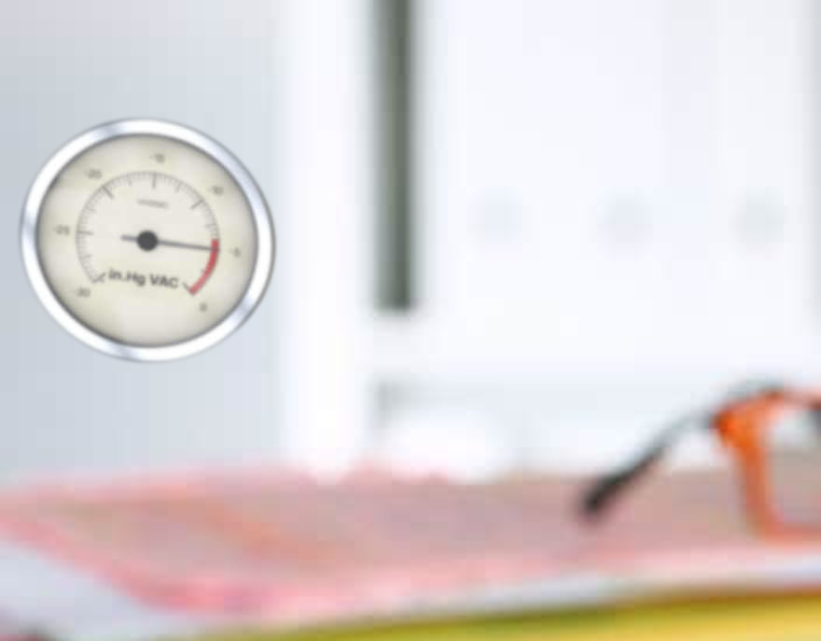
-5 inHg
